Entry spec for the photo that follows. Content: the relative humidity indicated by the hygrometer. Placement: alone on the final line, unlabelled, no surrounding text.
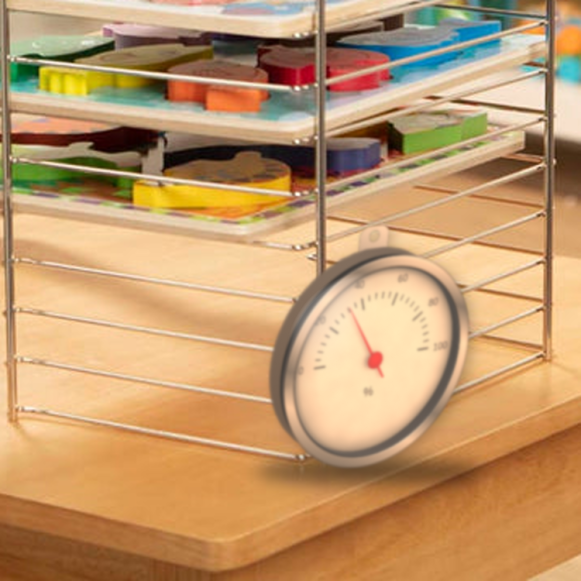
32 %
